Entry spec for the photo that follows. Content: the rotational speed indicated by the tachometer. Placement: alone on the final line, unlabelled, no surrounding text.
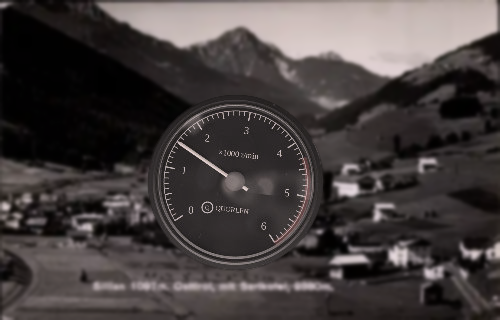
1500 rpm
